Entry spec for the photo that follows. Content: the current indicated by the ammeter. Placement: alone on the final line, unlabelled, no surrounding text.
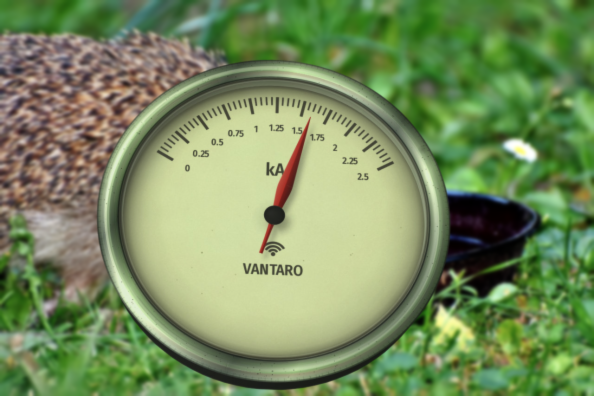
1.6 kA
